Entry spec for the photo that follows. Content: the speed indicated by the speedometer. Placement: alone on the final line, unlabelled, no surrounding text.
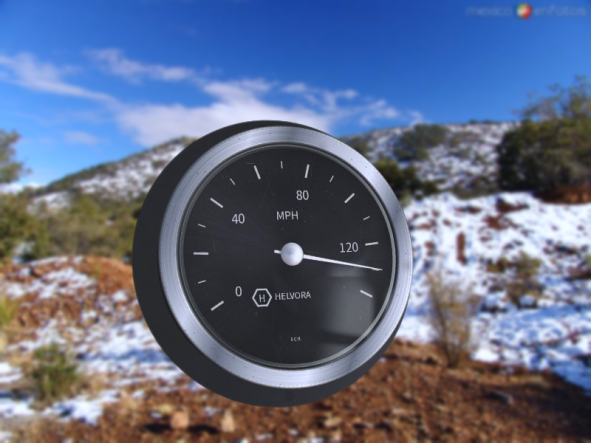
130 mph
